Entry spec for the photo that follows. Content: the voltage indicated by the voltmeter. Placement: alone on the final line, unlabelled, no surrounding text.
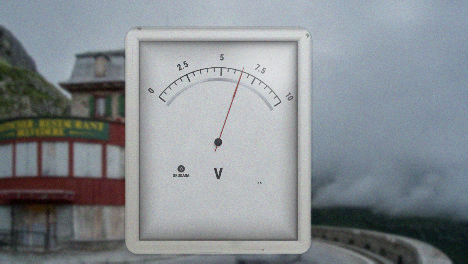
6.5 V
